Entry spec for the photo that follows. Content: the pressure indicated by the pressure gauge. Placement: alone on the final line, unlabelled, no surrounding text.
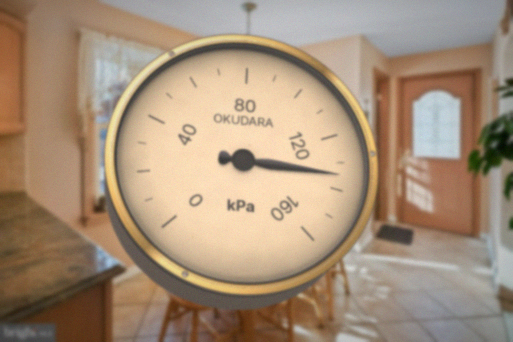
135 kPa
